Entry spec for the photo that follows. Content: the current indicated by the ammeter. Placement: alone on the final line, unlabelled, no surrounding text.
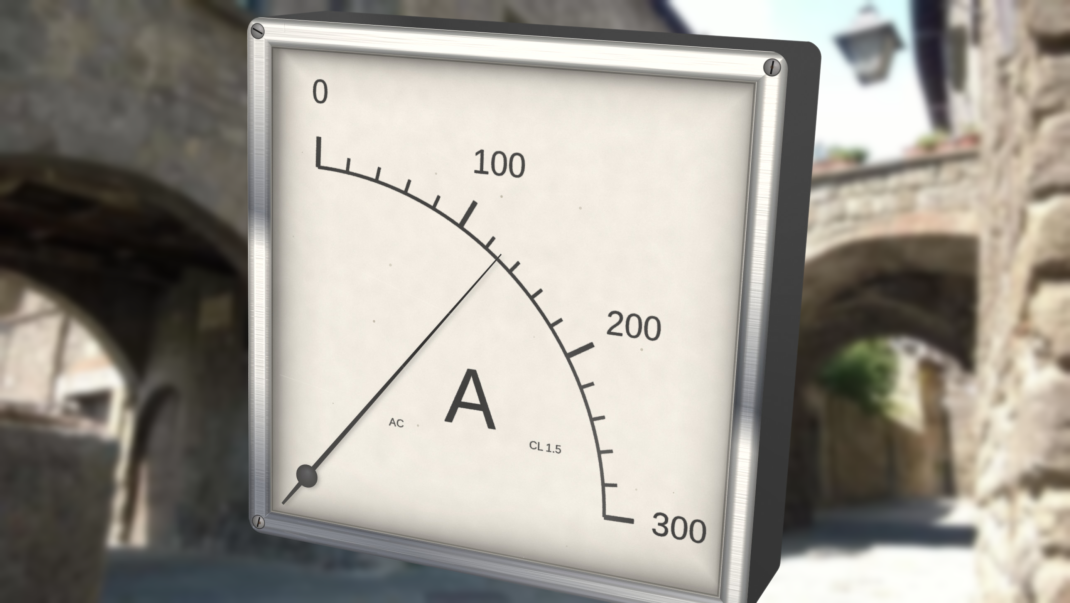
130 A
